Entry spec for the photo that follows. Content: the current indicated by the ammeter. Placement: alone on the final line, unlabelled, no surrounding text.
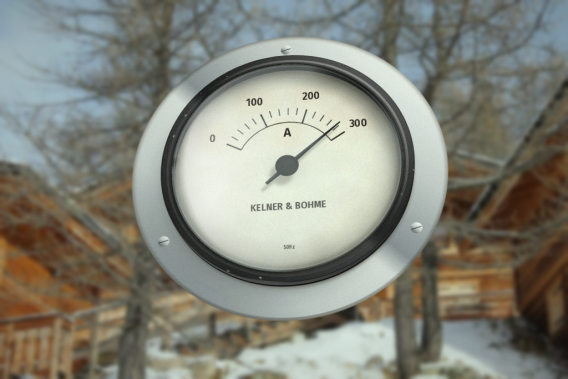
280 A
